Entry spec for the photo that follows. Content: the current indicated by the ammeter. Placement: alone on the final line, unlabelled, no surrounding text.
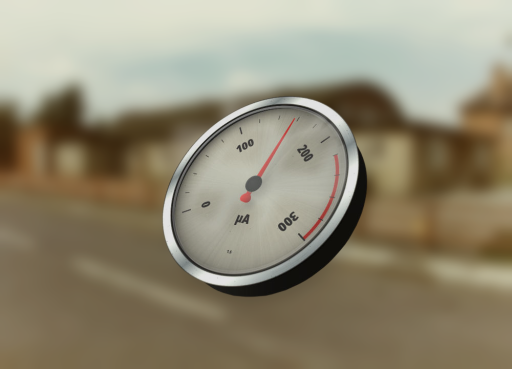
160 µA
